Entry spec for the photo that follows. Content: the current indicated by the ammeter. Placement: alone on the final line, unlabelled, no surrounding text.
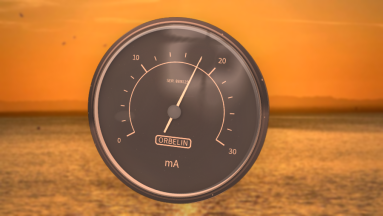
18 mA
